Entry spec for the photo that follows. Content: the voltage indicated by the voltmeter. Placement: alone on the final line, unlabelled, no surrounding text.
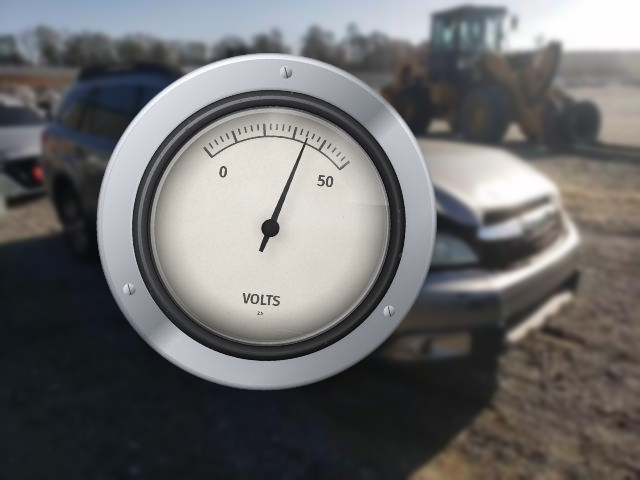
34 V
